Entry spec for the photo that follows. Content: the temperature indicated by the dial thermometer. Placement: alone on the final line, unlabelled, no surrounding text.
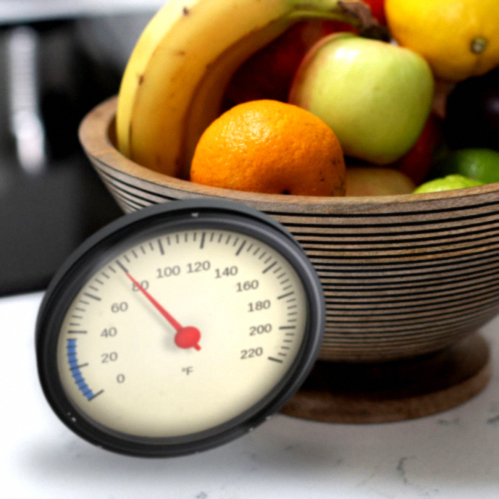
80 °F
